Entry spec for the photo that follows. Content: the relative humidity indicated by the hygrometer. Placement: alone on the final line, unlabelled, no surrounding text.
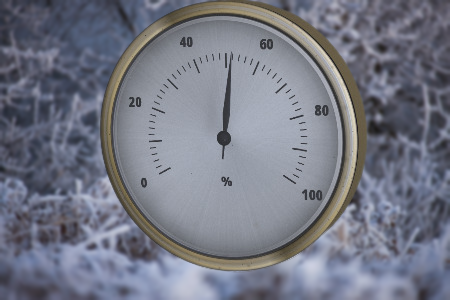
52 %
